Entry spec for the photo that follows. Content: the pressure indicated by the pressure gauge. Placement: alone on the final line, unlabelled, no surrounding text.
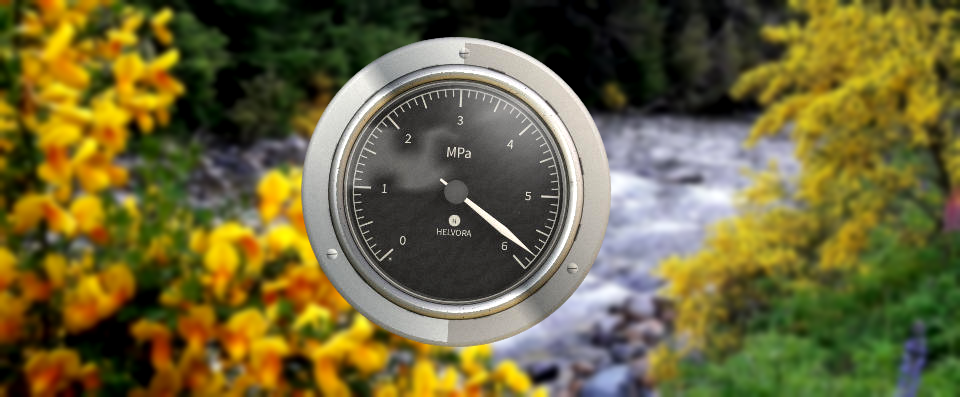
5.8 MPa
